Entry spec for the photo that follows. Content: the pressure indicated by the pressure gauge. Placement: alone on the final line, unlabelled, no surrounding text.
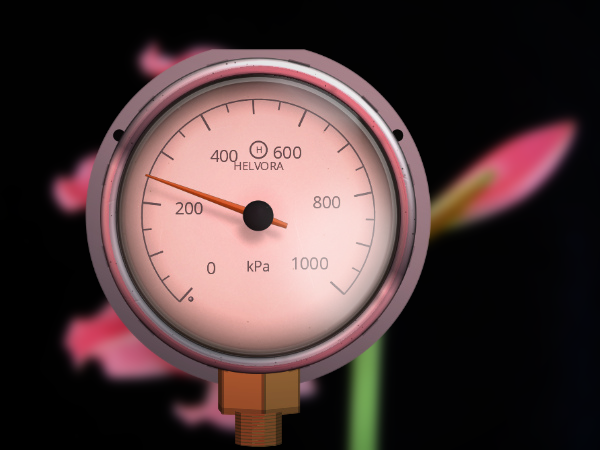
250 kPa
